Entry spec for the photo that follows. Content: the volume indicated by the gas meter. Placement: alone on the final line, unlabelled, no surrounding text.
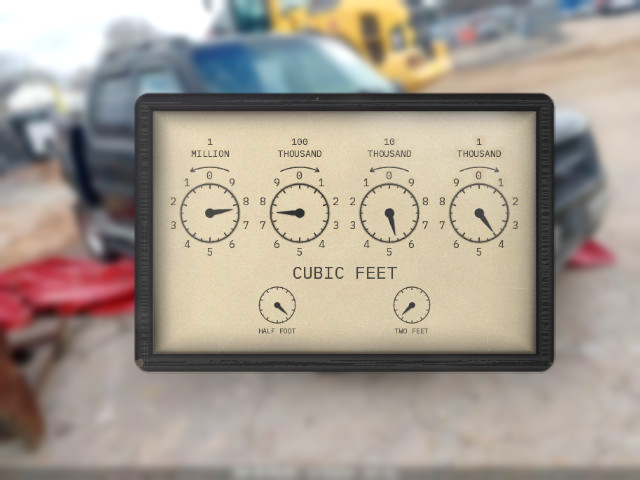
775400 ft³
